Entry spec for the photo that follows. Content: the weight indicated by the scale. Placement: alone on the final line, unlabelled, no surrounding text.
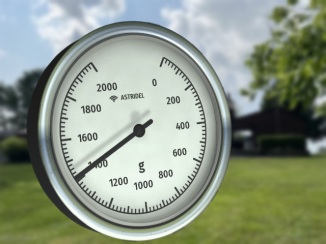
1420 g
